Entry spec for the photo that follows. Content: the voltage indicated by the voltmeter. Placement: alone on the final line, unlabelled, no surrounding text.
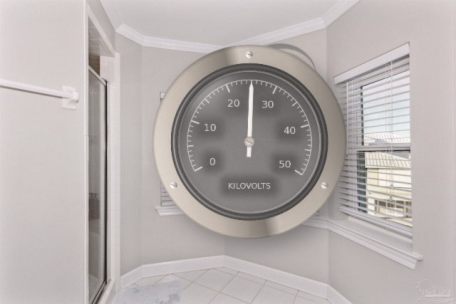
25 kV
